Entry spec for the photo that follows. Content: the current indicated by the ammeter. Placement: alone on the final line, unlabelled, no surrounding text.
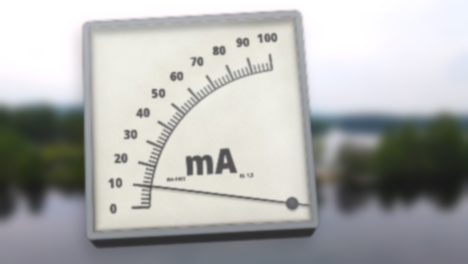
10 mA
